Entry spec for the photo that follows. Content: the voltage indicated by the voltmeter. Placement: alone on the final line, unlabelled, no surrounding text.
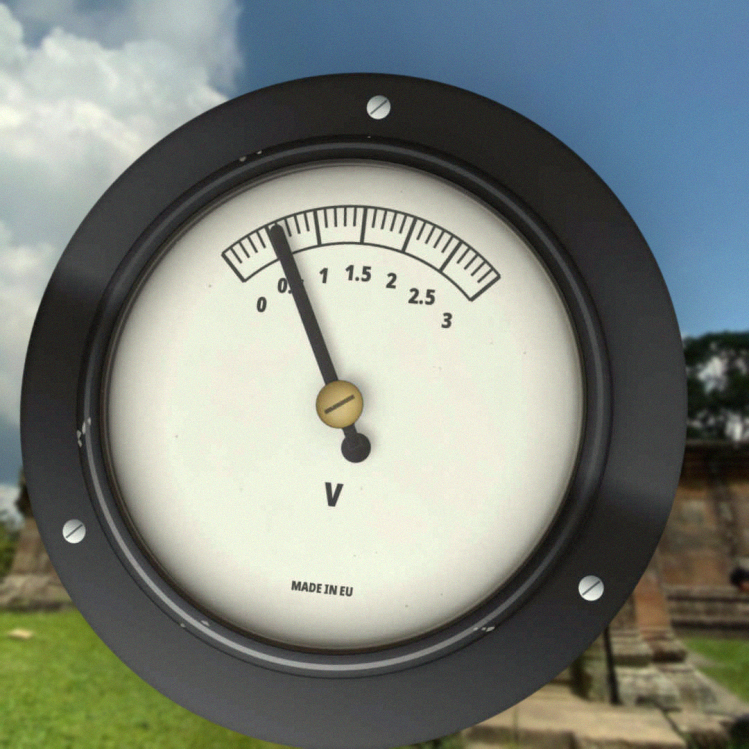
0.6 V
